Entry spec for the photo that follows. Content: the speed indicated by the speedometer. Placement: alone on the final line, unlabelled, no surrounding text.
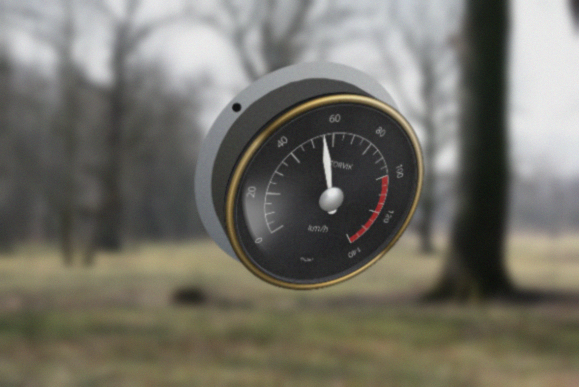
55 km/h
